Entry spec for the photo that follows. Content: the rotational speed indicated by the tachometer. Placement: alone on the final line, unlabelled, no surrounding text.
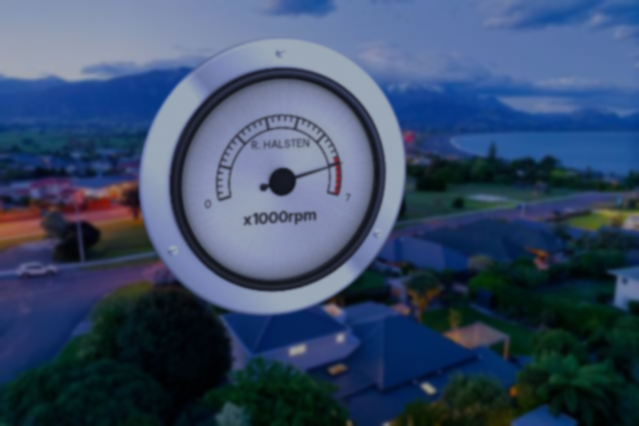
6000 rpm
